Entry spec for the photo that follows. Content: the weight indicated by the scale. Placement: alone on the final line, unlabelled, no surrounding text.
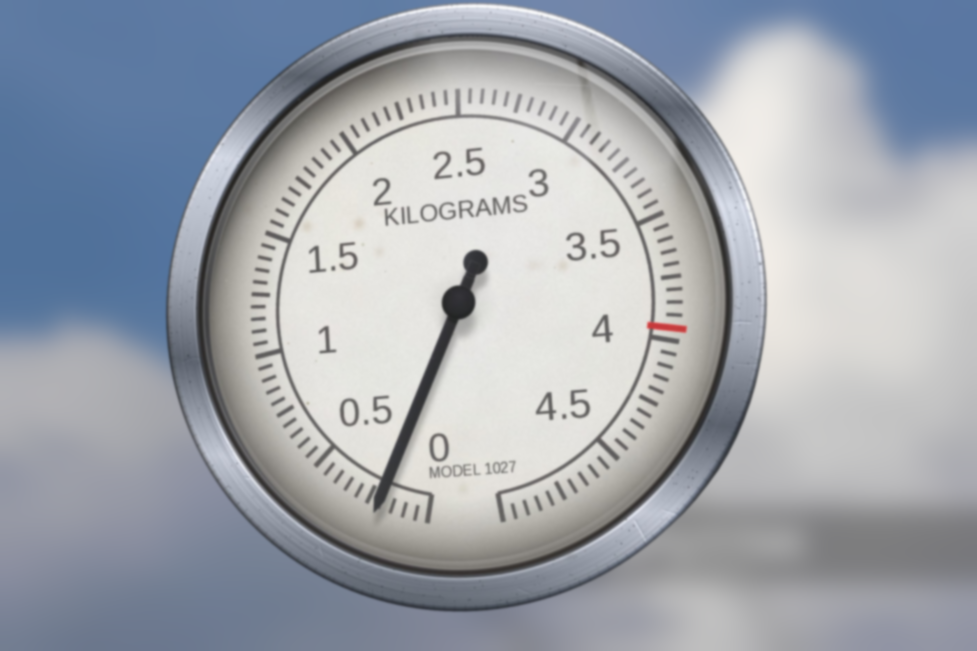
0.2 kg
